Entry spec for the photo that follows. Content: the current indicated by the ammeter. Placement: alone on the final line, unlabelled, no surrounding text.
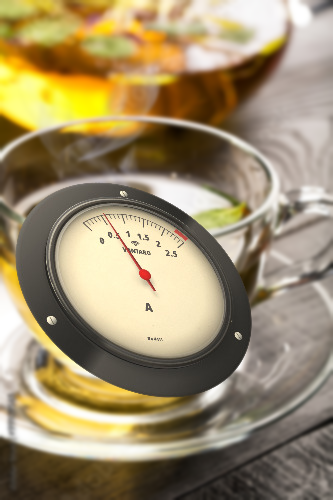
0.5 A
